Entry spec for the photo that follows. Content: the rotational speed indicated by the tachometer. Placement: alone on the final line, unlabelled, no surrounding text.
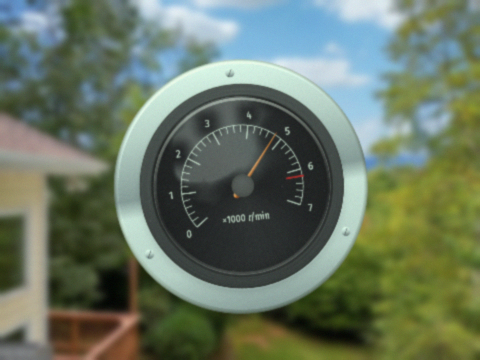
4800 rpm
